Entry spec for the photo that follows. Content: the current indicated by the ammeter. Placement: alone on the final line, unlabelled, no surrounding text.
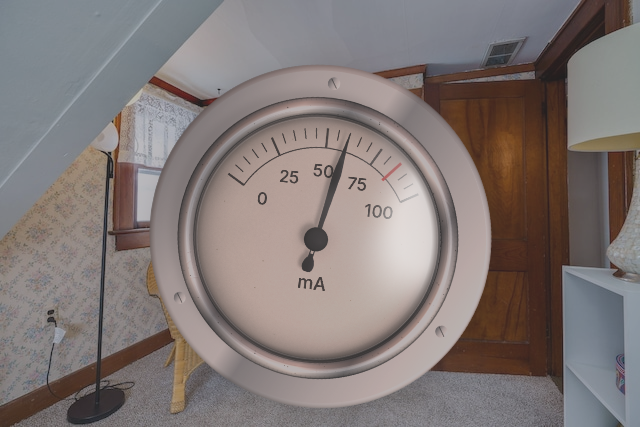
60 mA
